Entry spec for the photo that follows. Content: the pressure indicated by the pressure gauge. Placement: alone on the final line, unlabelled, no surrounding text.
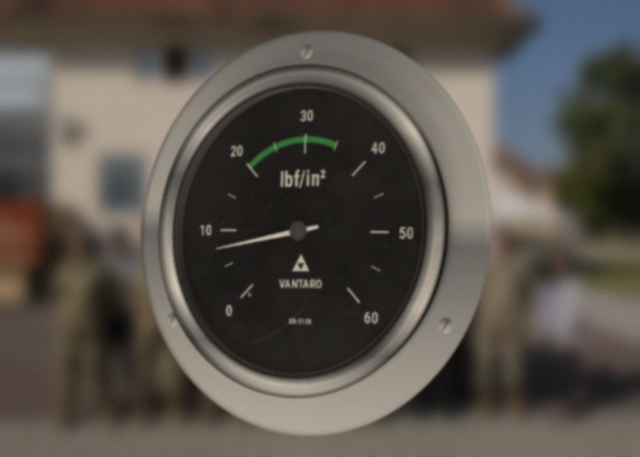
7.5 psi
